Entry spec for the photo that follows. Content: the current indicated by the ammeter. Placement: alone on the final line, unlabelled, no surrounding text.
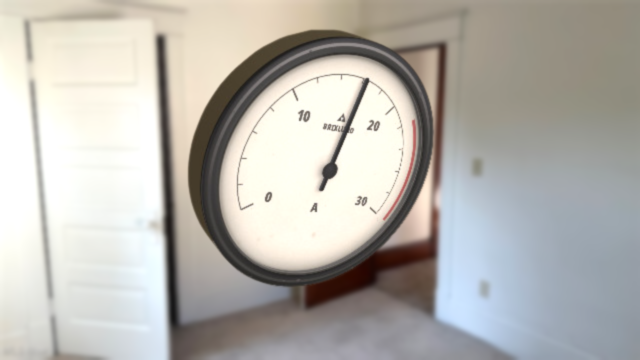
16 A
